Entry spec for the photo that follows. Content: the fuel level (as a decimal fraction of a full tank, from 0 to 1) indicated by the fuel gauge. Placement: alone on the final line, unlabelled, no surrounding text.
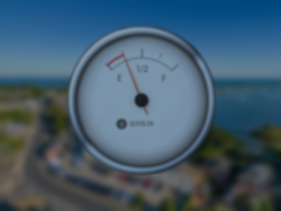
0.25
